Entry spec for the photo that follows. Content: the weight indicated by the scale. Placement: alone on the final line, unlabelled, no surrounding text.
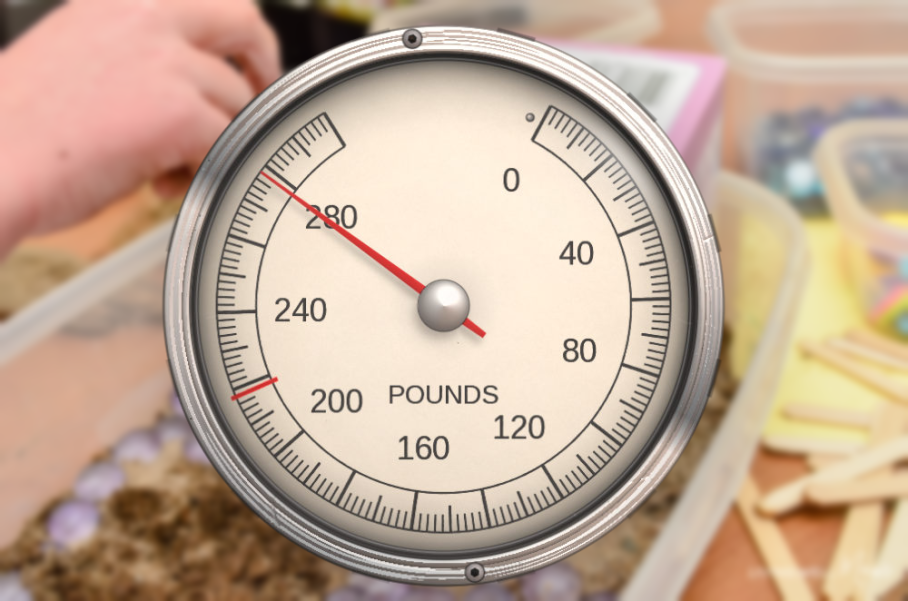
278 lb
